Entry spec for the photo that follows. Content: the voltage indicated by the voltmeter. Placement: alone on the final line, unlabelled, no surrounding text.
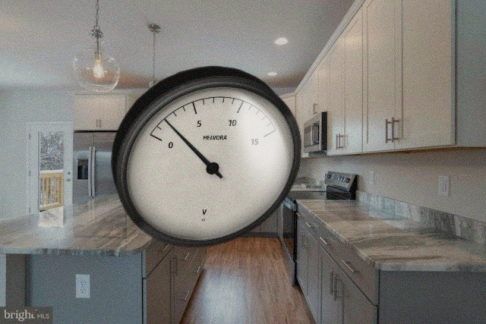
2 V
